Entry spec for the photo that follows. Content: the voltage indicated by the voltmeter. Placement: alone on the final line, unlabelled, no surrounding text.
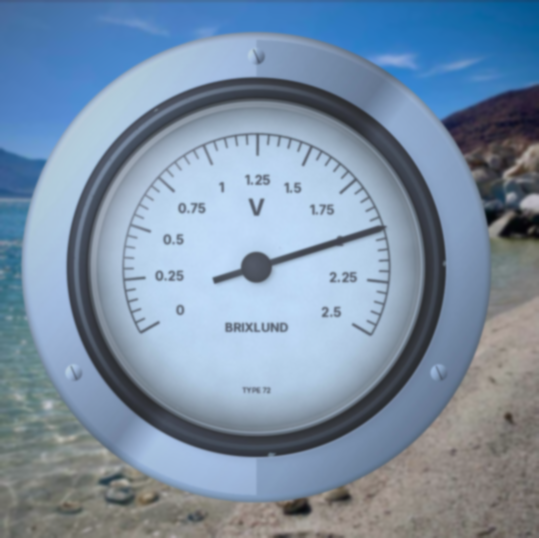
2 V
